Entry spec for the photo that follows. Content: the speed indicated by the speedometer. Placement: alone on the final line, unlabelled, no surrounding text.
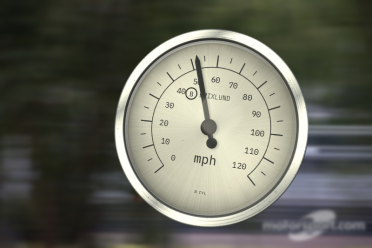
52.5 mph
